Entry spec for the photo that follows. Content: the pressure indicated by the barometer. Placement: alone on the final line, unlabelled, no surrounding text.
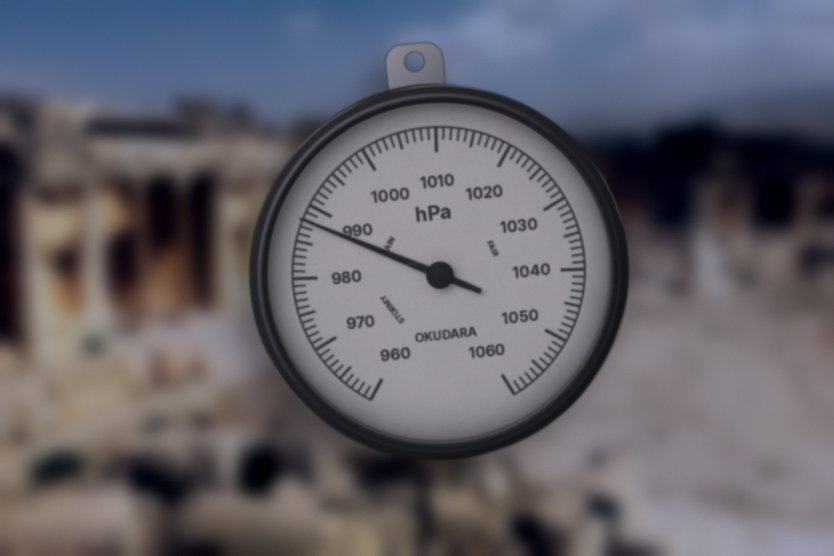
988 hPa
